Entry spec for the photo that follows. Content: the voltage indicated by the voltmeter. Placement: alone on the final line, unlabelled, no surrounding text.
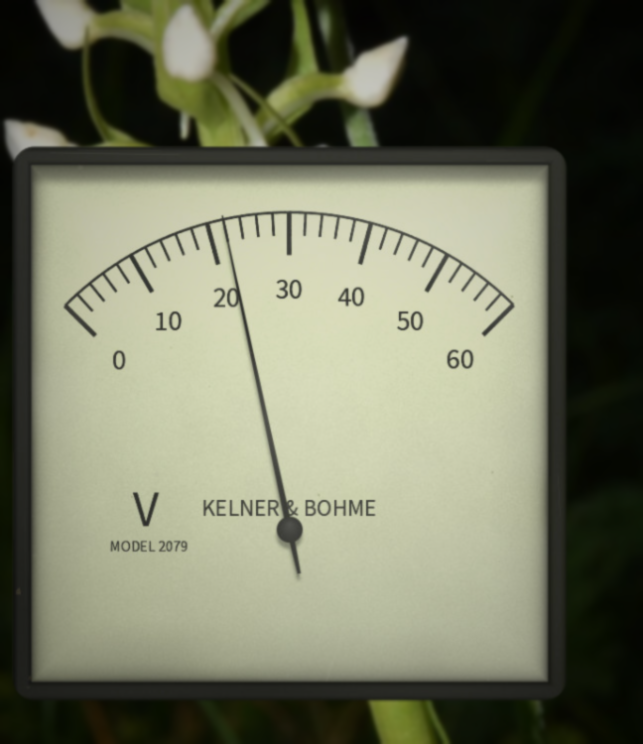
22 V
